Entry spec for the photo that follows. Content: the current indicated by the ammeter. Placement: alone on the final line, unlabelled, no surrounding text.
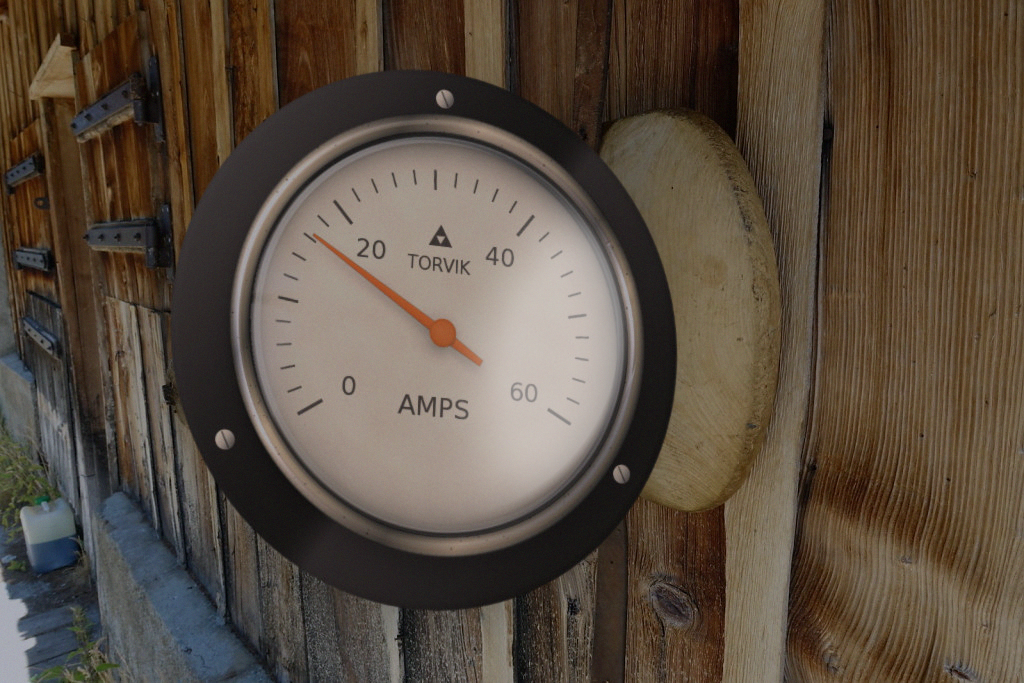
16 A
